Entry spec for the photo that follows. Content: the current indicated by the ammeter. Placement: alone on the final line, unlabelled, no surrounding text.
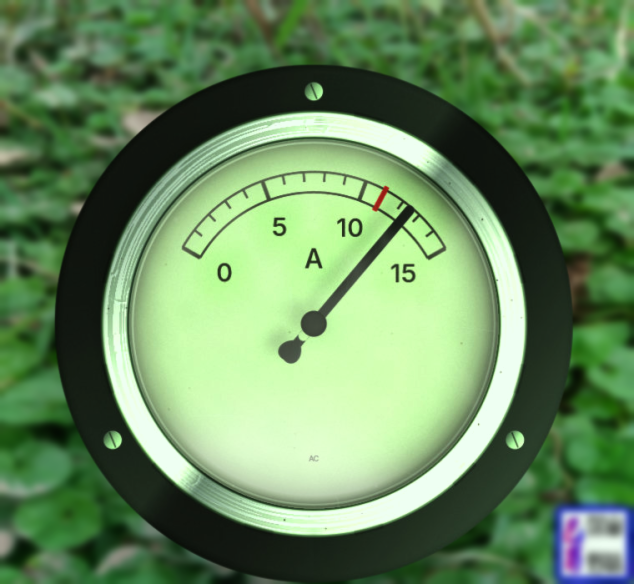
12.5 A
